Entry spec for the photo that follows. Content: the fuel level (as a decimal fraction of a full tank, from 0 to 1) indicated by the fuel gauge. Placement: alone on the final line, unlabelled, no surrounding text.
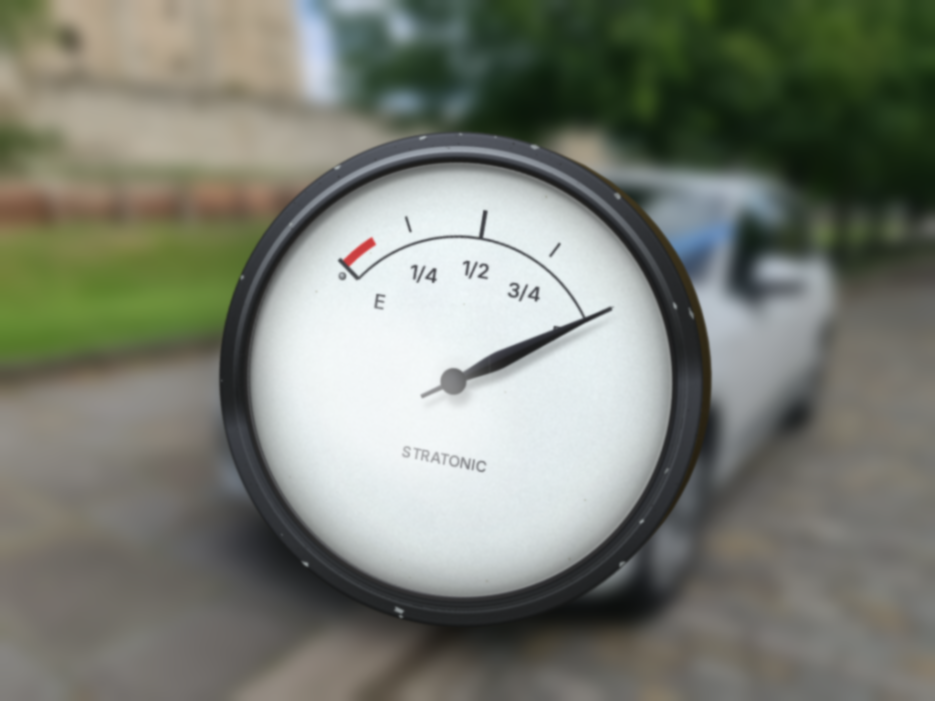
1
